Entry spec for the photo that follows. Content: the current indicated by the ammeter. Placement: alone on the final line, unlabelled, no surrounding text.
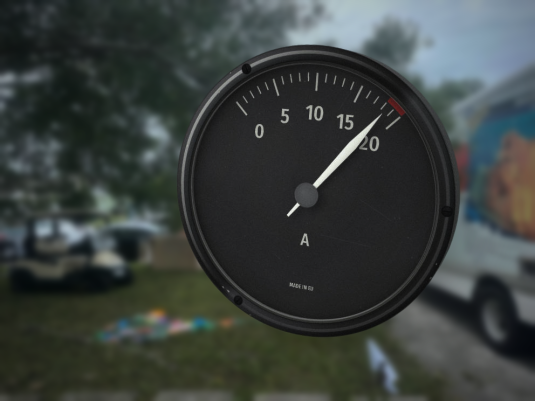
18.5 A
